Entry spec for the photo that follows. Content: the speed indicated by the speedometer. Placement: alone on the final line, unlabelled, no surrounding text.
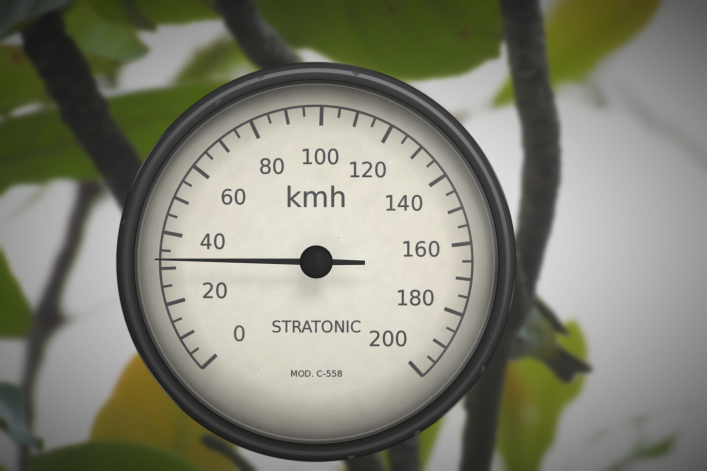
32.5 km/h
